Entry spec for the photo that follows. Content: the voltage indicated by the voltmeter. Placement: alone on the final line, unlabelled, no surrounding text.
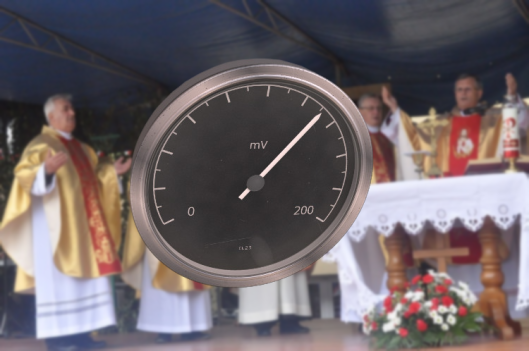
130 mV
